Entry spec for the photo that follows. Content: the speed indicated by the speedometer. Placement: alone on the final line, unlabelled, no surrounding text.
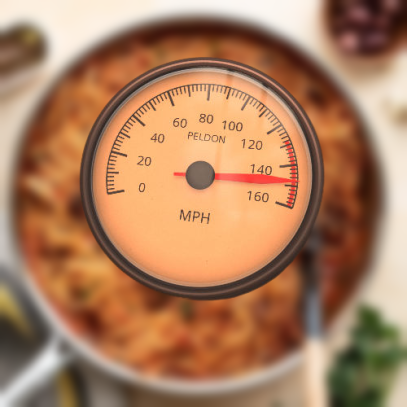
148 mph
